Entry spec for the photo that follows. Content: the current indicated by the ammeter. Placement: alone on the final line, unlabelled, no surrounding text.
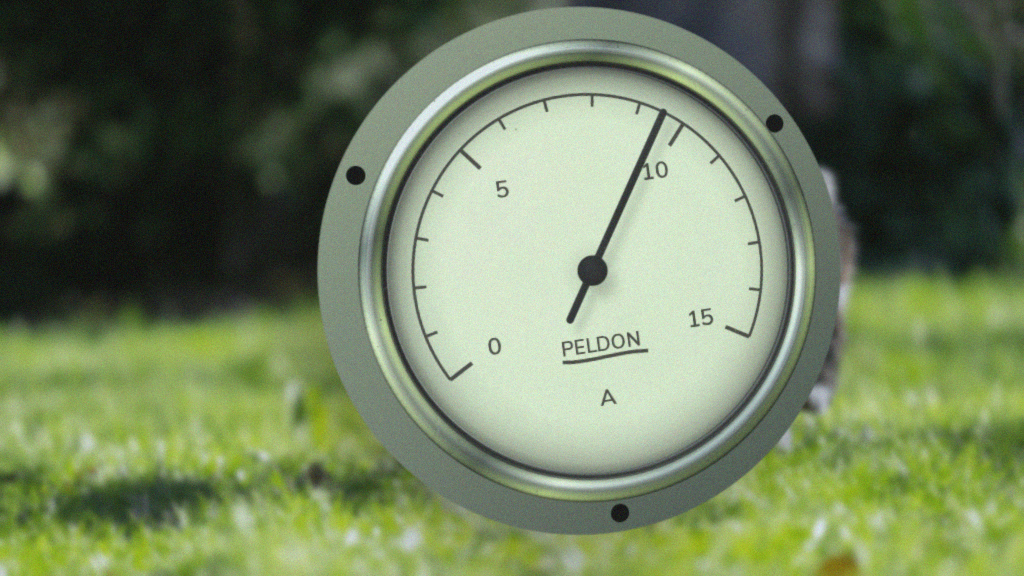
9.5 A
